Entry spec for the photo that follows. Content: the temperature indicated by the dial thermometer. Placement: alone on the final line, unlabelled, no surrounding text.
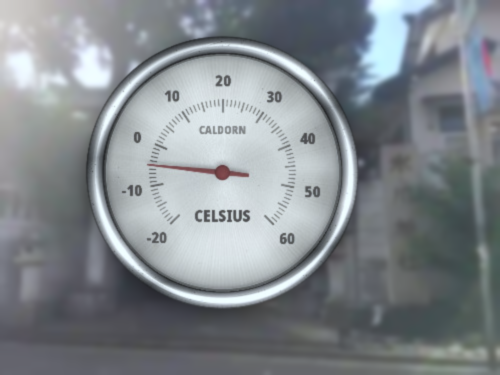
-5 °C
